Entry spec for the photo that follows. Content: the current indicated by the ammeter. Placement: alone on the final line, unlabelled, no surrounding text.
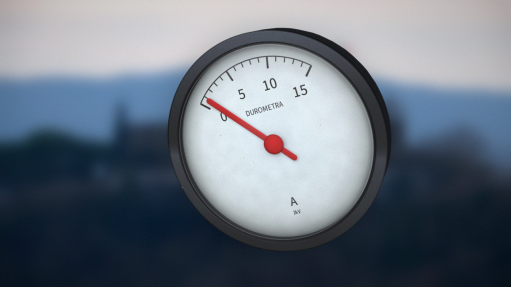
1 A
